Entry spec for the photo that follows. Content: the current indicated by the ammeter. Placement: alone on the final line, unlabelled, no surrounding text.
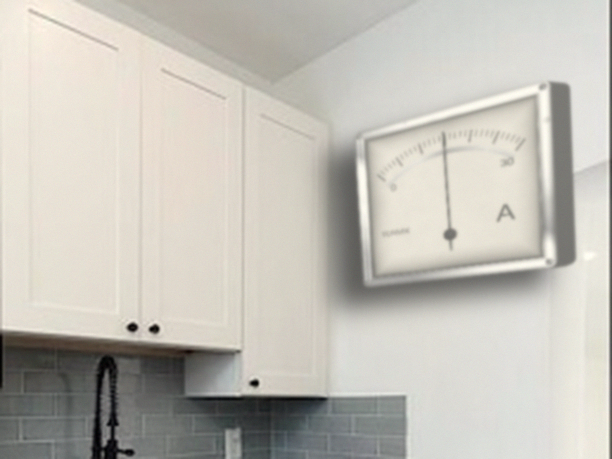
15 A
